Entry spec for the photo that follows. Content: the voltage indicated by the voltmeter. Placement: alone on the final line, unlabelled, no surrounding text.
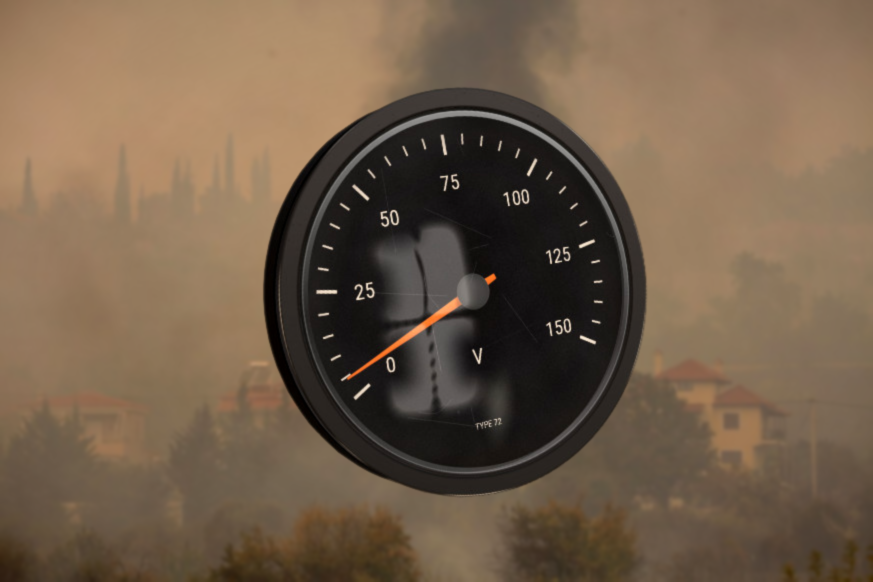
5 V
